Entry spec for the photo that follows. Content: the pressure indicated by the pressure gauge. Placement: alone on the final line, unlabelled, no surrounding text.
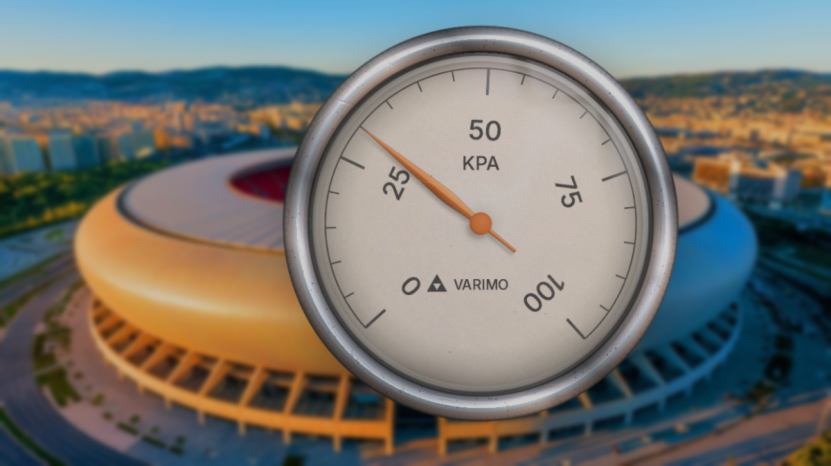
30 kPa
